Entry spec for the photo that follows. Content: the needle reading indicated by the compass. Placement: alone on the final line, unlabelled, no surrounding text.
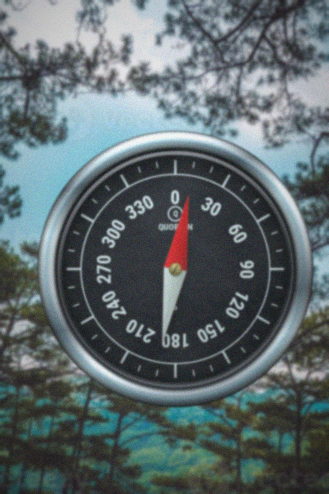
10 °
